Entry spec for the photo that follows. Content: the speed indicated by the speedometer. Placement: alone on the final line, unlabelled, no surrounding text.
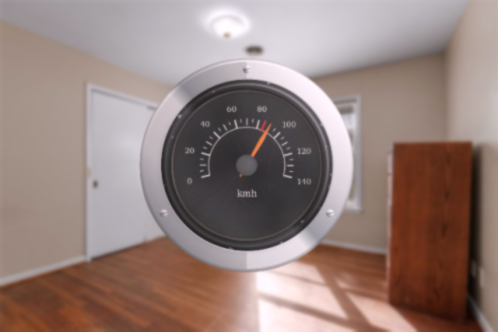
90 km/h
